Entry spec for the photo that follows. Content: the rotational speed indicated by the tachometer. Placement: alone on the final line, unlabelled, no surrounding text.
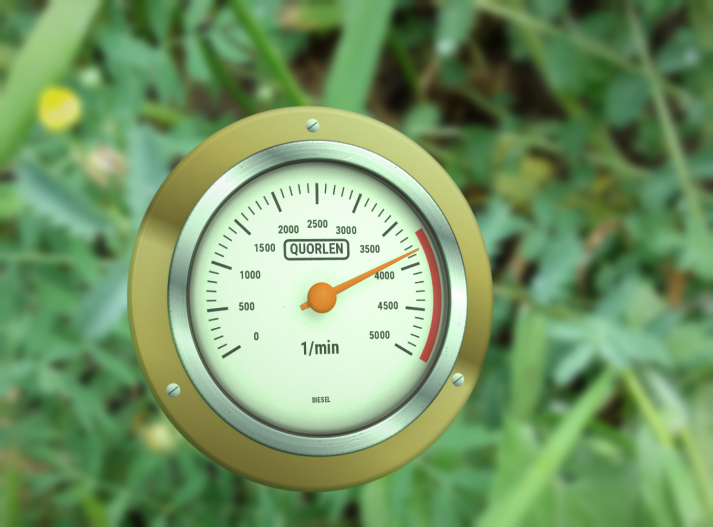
3850 rpm
